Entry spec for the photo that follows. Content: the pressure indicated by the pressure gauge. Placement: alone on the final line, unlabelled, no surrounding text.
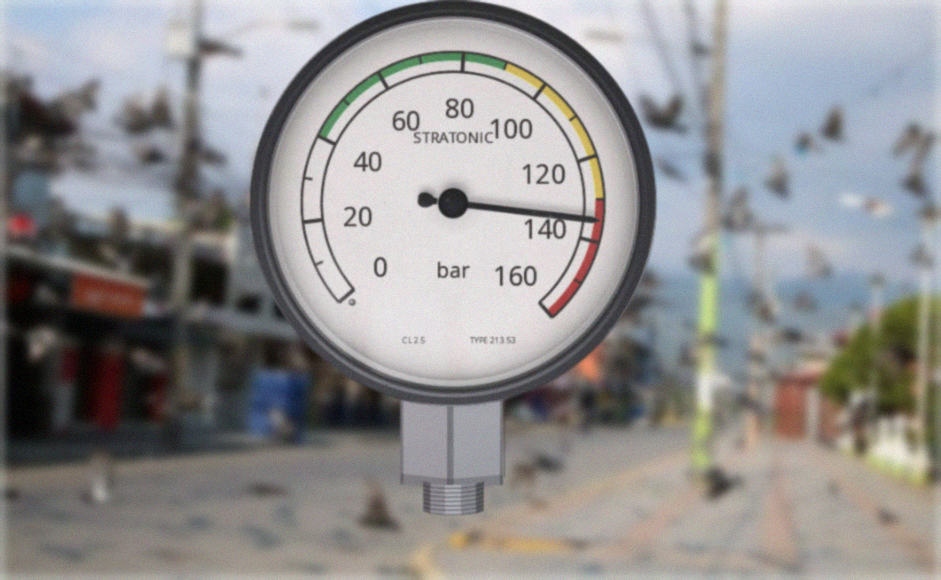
135 bar
